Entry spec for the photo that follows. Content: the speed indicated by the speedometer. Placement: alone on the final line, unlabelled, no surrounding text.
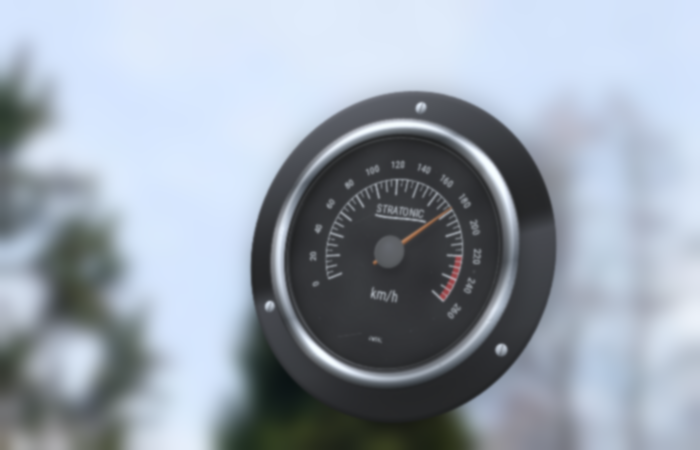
180 km/h
